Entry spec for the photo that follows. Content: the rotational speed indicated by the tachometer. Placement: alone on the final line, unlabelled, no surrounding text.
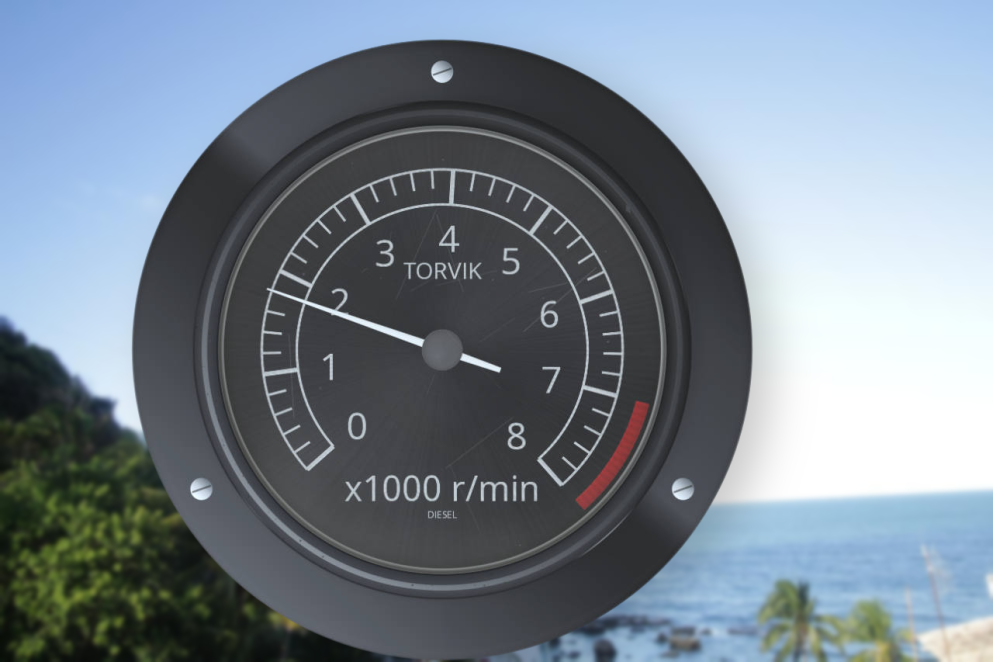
1800 rpm
